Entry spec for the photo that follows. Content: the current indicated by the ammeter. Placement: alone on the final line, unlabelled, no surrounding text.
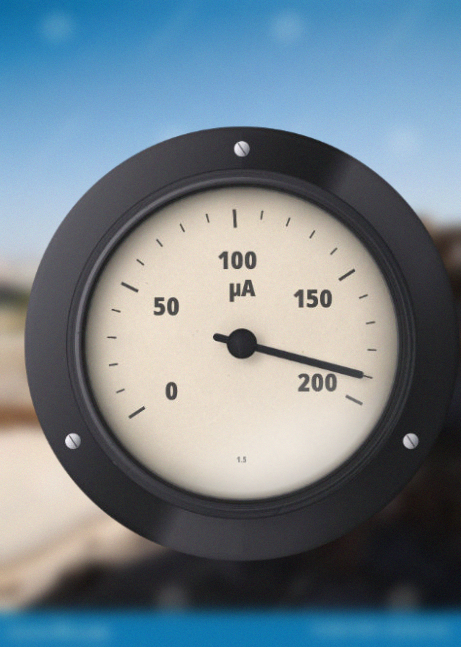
190 µA
